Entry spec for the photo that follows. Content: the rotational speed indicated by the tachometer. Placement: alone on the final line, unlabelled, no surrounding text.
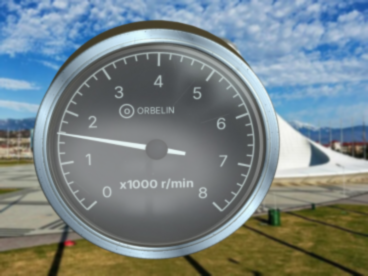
1600 rpm
